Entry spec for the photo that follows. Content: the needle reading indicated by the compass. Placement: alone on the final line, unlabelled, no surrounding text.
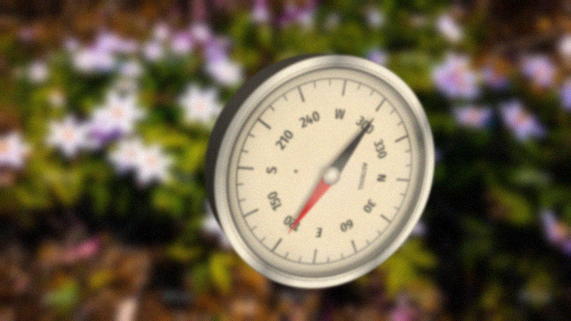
120 °
